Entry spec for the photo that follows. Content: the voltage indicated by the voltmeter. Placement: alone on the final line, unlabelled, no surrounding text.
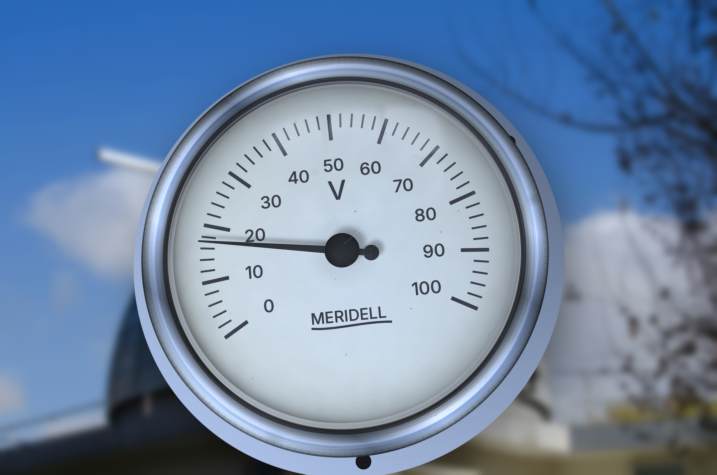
17 V
